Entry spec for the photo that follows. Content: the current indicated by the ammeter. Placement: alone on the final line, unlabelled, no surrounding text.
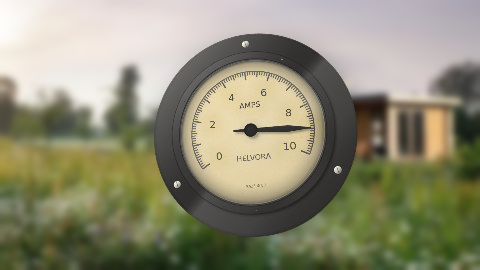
9 A
